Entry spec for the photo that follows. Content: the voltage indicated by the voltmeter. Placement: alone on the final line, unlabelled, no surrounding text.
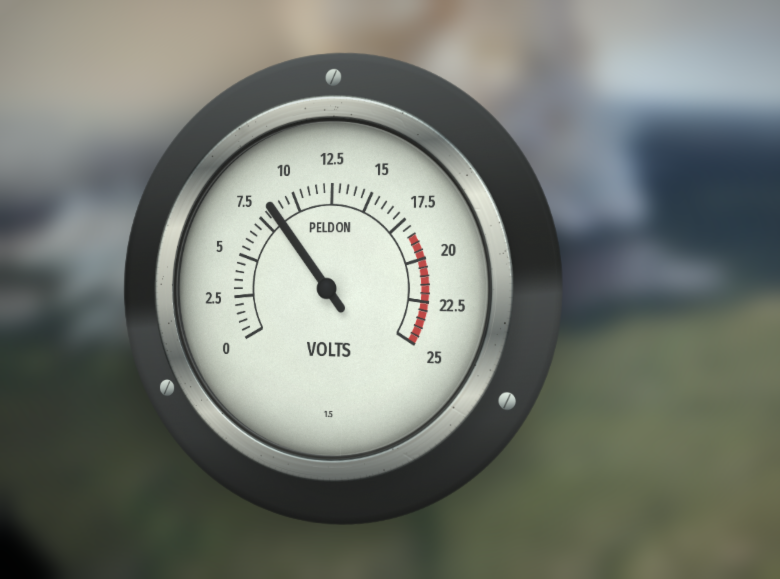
8.5 V
